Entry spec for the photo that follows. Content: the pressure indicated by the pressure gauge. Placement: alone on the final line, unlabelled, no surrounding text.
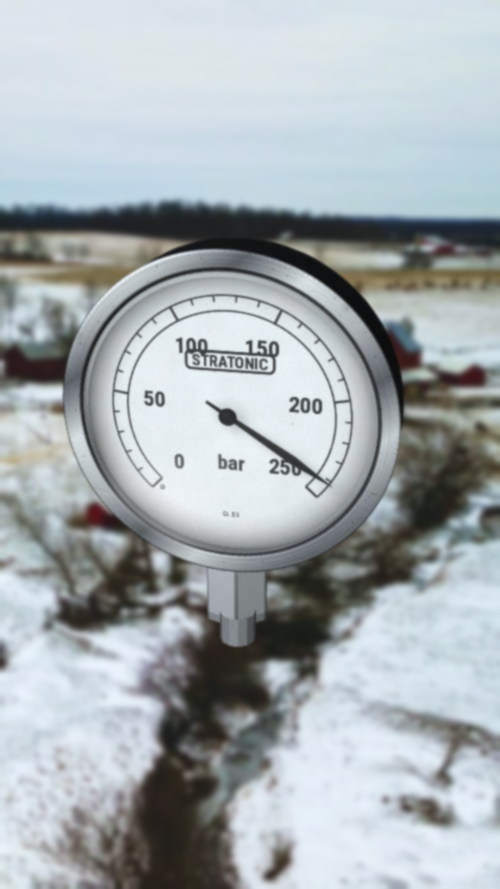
240 bar
